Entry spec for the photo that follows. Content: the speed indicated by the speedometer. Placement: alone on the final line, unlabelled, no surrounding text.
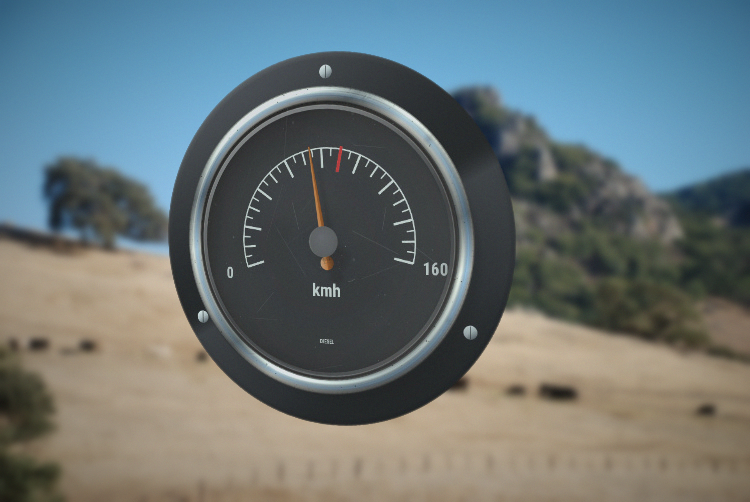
75 km/h
